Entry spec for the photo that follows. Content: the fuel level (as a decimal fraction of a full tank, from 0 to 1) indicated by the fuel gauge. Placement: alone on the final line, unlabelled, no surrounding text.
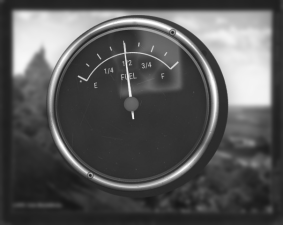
0.5
